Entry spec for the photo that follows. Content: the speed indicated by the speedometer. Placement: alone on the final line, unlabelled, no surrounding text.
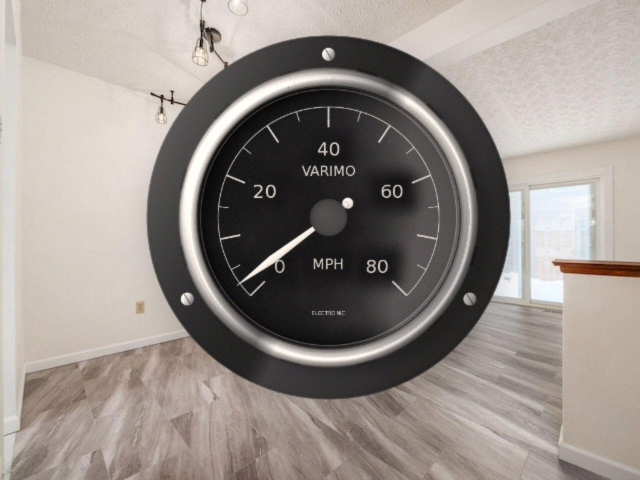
2.5 mph
